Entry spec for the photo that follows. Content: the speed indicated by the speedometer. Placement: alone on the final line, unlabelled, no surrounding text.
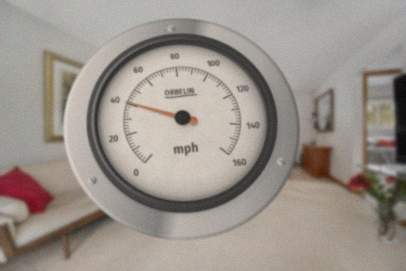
40 mph
